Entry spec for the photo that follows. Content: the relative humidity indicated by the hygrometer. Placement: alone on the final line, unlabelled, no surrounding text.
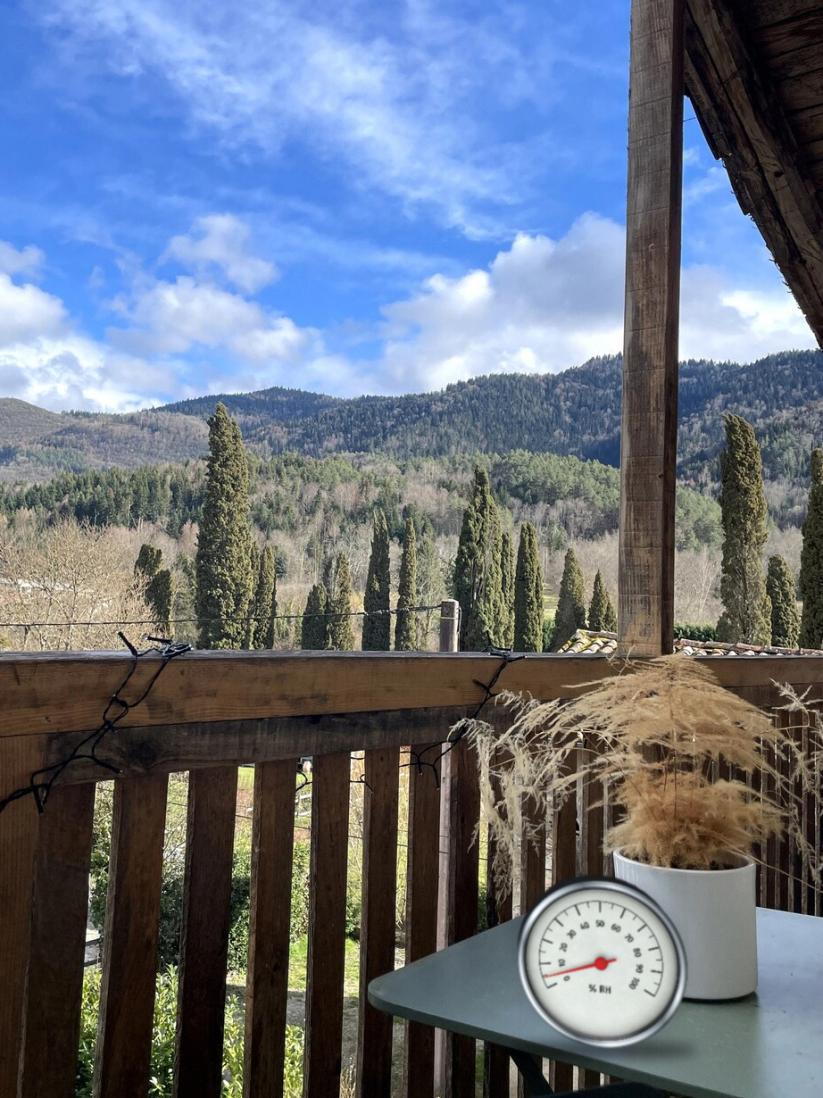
5 %
